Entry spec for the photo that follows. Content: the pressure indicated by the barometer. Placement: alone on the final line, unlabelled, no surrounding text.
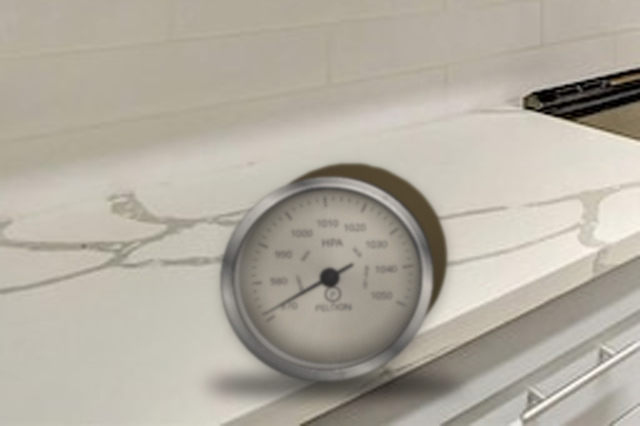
972 hPa
